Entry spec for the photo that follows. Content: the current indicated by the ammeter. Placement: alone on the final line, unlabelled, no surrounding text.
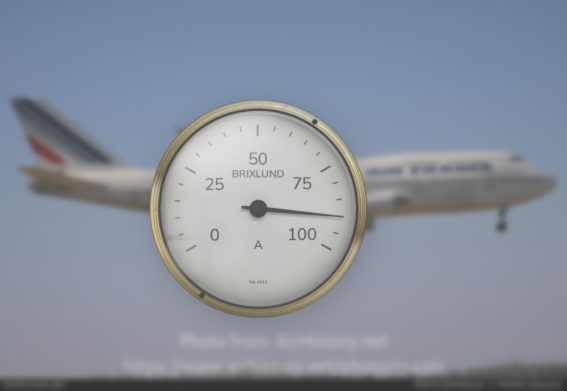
90 A
